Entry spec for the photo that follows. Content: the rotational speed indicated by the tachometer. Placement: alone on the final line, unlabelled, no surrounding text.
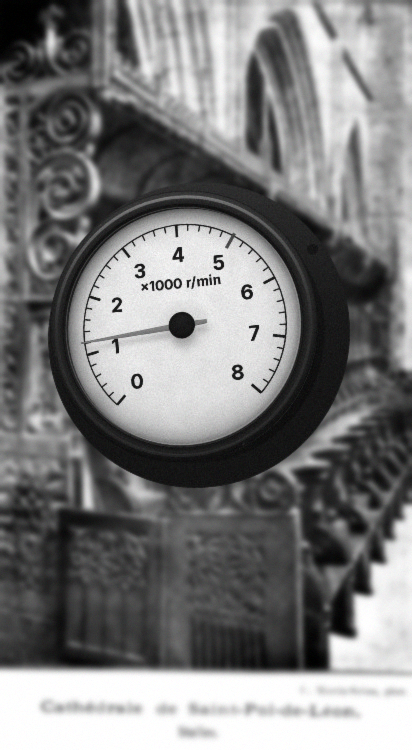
1200 rpm
